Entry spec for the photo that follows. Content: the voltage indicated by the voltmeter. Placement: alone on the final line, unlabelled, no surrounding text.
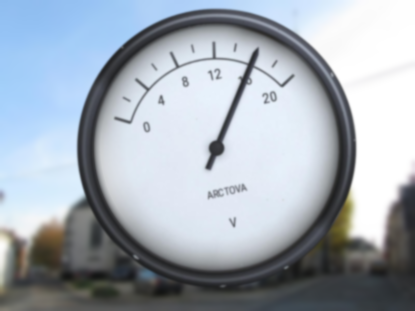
16 V
